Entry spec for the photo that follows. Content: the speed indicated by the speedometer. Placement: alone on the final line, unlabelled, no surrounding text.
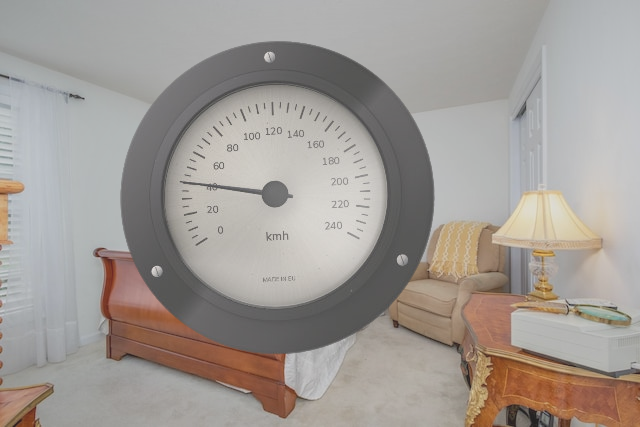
40 km/h
